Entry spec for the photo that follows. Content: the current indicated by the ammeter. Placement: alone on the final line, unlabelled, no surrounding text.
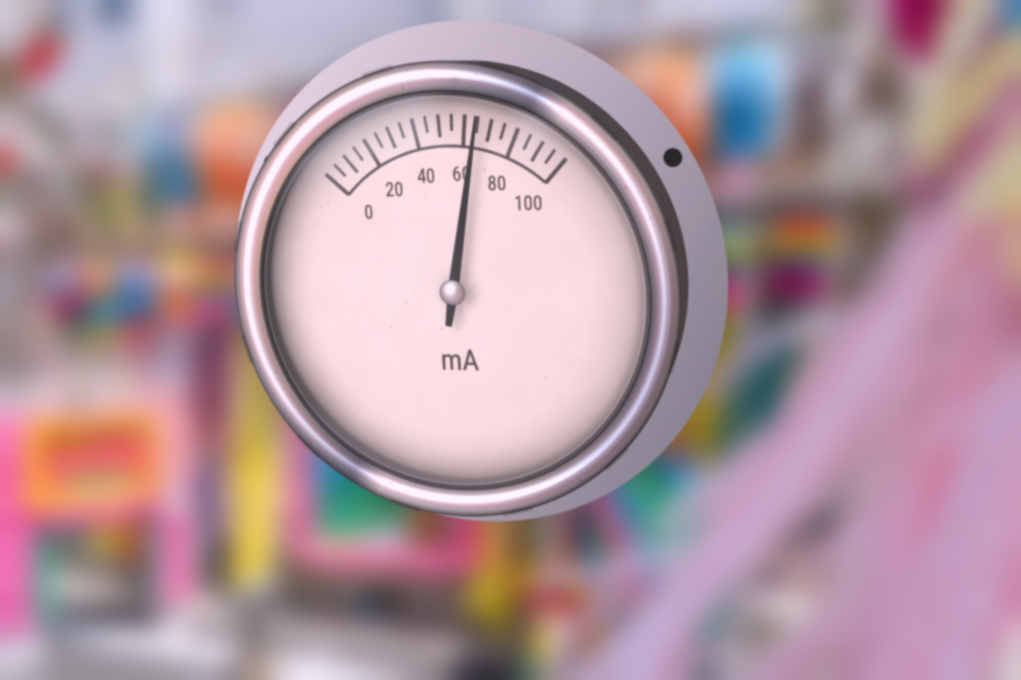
65 mA
